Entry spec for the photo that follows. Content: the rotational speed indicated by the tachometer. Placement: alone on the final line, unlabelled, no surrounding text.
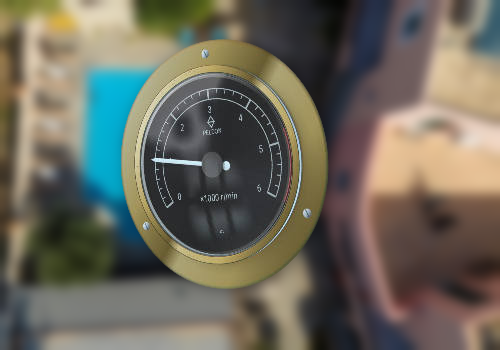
1000 rpm
